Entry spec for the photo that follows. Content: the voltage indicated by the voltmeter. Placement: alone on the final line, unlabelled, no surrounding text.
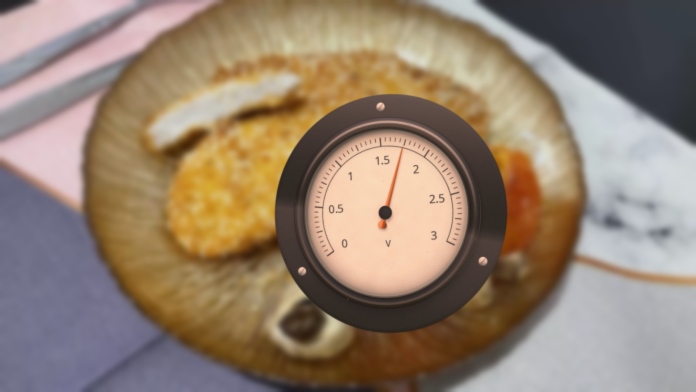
1.75 V
